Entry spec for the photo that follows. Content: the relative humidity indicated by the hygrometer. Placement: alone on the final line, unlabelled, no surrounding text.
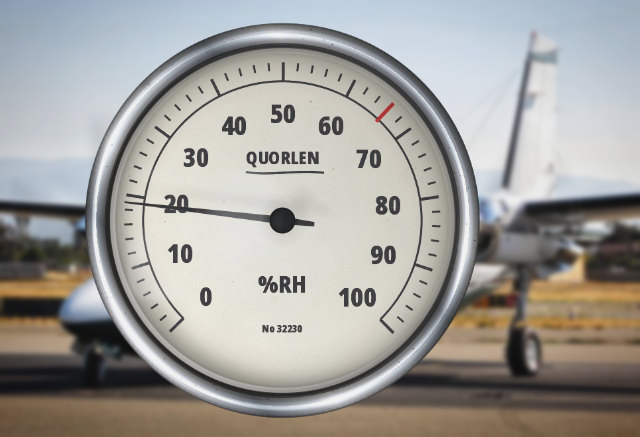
19 %
